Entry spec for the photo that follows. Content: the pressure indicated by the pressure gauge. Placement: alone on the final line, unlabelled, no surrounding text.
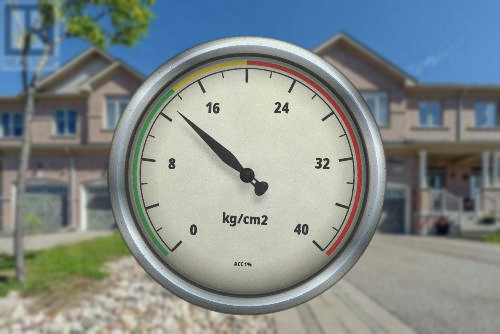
13 kg/cm²
